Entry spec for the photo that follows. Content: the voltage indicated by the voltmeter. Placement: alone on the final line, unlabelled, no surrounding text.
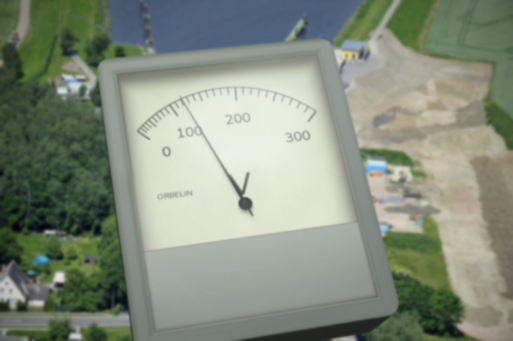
120 V
